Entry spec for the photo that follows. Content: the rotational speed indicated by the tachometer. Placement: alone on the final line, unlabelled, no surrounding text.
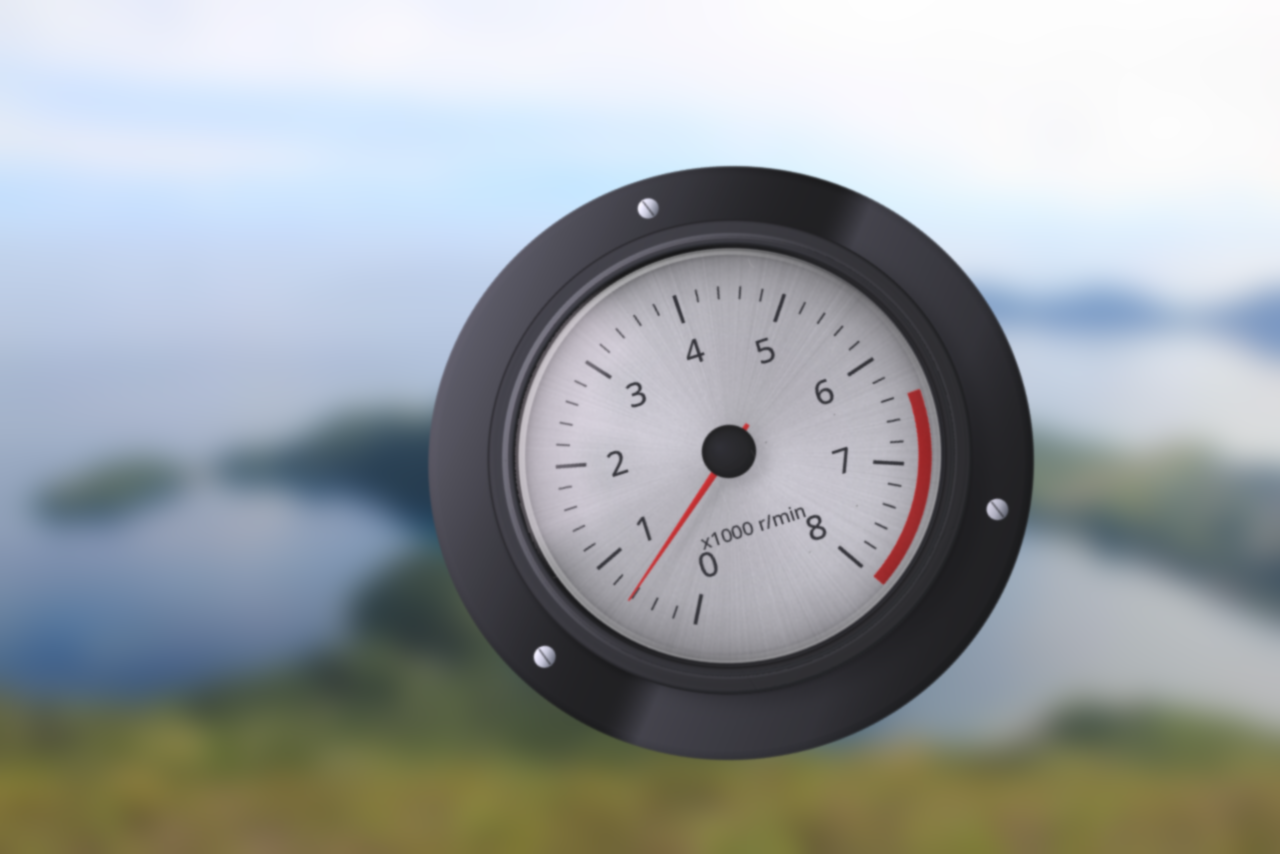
600 rpm
